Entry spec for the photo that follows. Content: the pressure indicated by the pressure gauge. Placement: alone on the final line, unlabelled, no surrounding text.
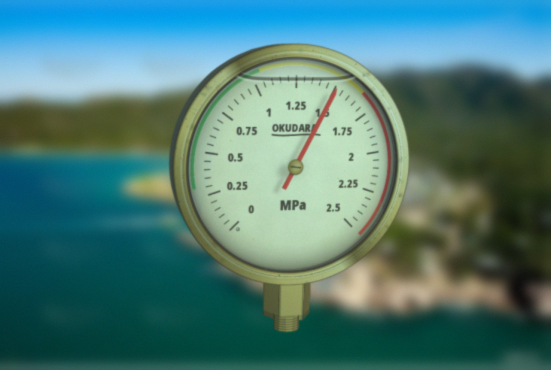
1.5 MPa
